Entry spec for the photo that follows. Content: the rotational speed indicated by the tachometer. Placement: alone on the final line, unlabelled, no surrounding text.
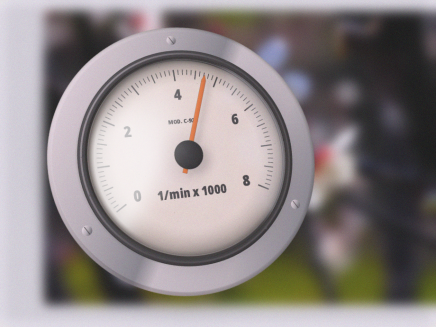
4700 rpm
